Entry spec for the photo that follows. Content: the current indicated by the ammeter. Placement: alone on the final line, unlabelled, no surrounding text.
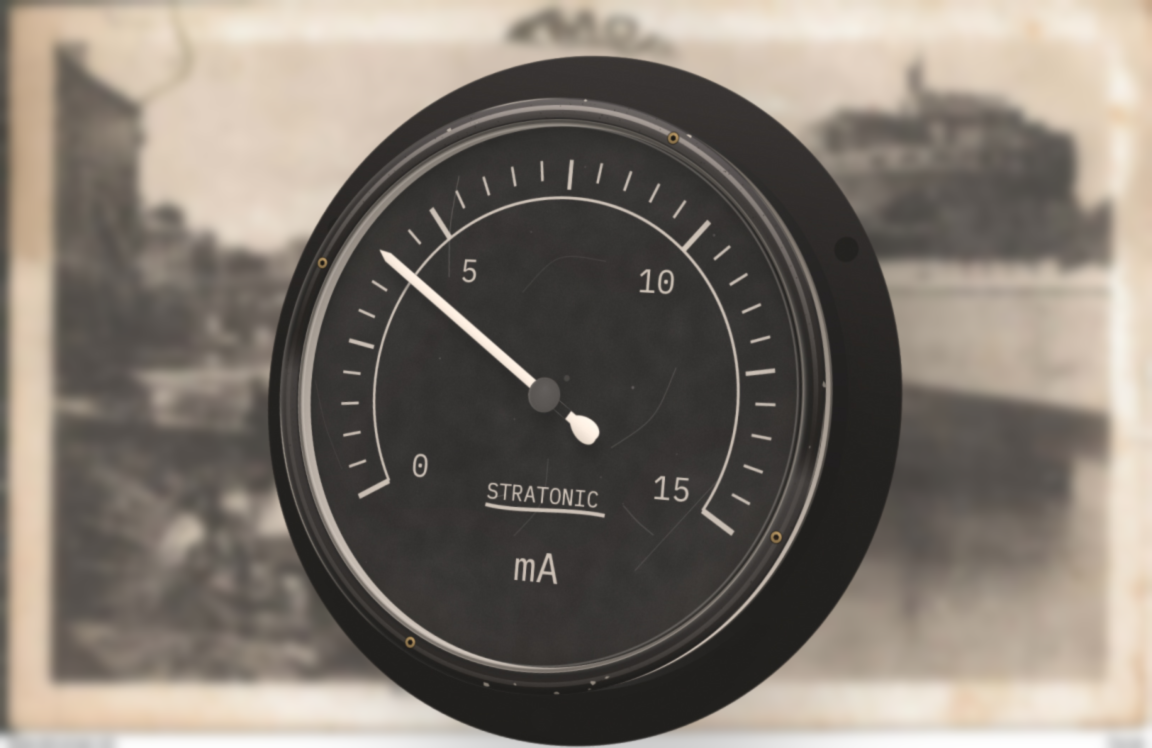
4 mA
